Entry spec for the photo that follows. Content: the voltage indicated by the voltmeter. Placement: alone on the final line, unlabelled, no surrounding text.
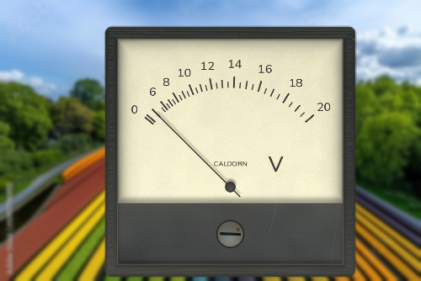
4 V
